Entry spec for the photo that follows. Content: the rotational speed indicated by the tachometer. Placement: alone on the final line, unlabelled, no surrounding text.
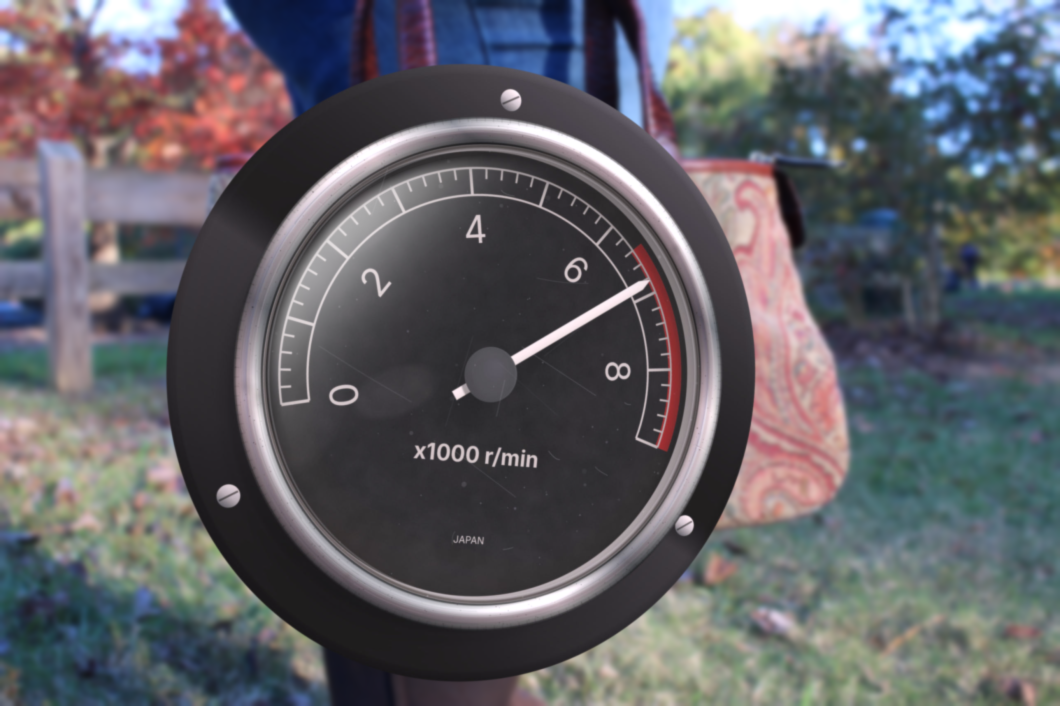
6800 rpm
